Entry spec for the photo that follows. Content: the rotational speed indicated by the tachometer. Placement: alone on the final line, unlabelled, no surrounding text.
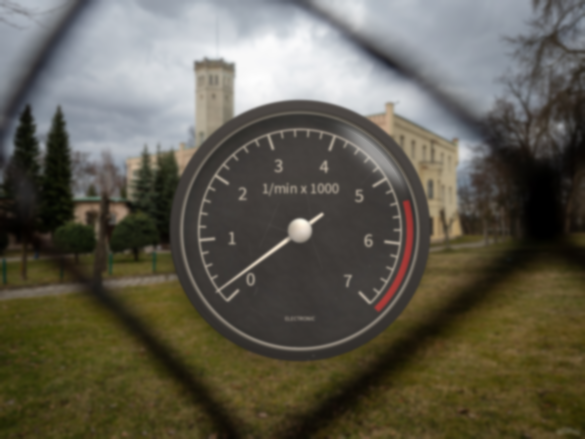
200 rpm
